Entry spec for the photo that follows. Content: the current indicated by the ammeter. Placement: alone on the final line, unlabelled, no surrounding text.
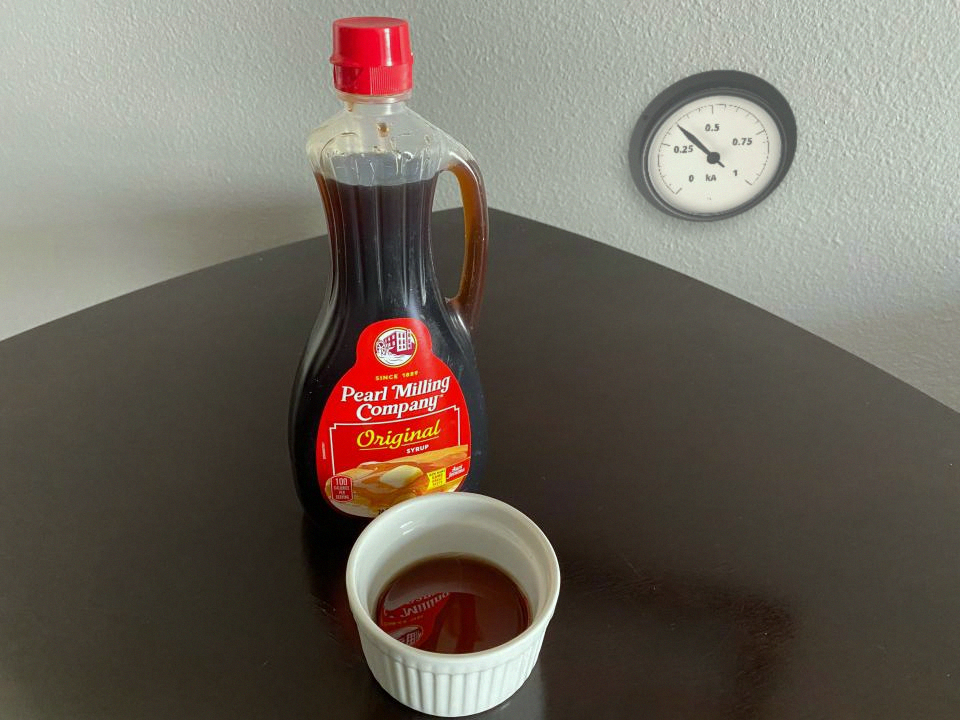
0.35 kA
